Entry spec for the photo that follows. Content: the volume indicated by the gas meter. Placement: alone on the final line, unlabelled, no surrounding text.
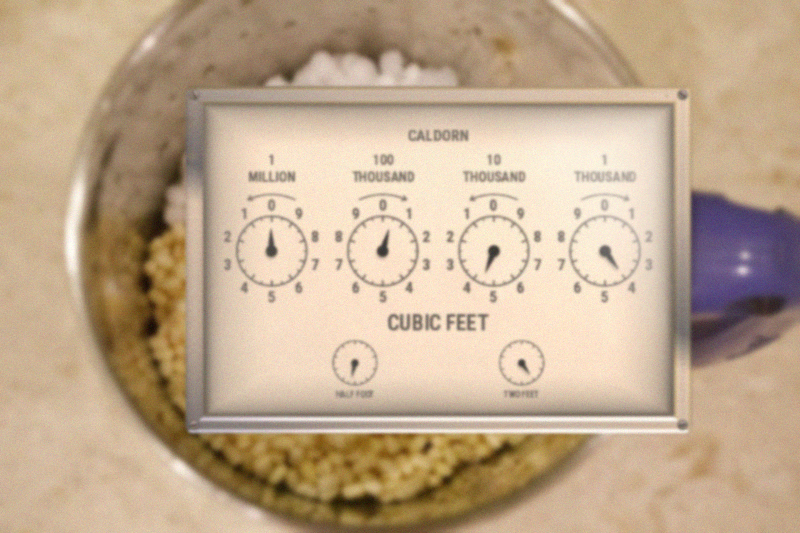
4400 ft³
